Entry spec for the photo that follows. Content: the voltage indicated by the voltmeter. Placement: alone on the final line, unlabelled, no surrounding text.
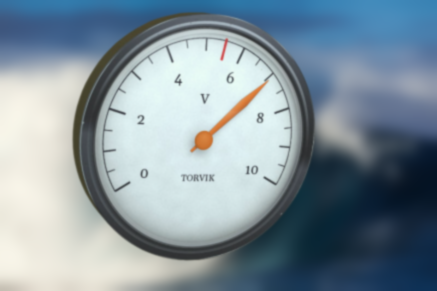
7 V
